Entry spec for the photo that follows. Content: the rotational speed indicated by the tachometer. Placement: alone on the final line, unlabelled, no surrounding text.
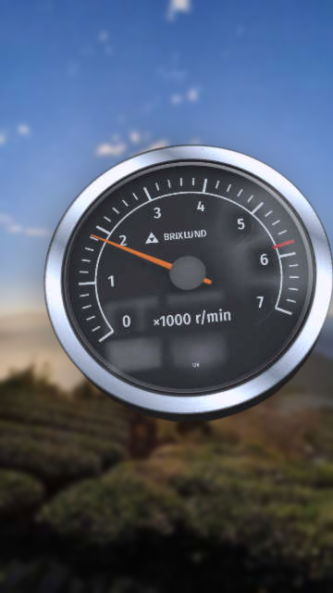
1800 rpm
